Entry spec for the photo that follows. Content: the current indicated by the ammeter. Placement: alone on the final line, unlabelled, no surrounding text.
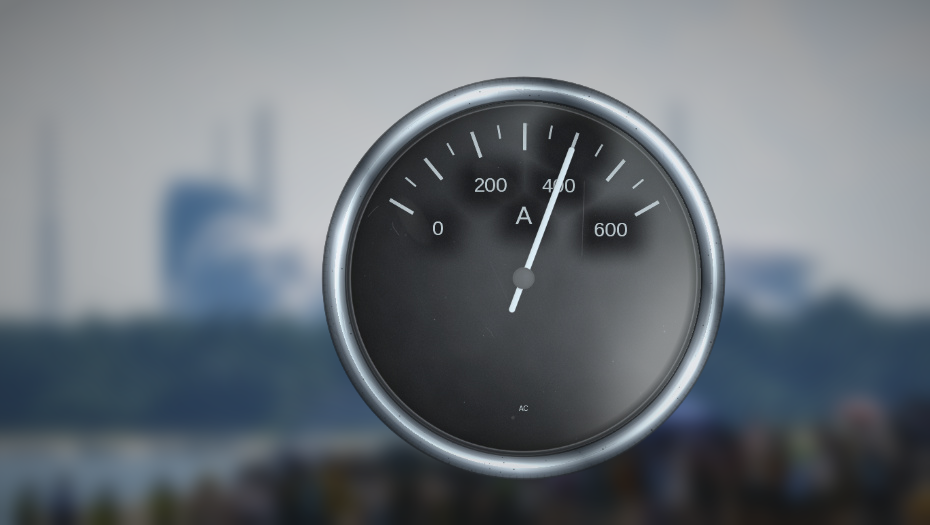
400 A
